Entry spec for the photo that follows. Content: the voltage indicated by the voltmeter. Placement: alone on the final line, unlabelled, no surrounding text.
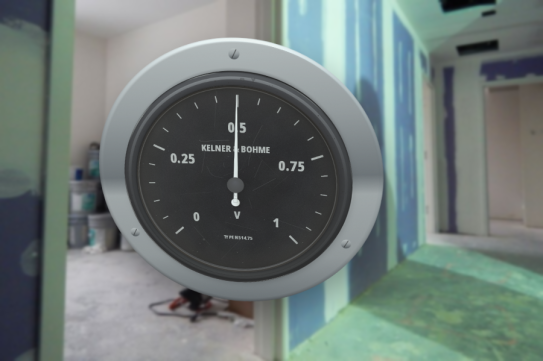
0.5 V
